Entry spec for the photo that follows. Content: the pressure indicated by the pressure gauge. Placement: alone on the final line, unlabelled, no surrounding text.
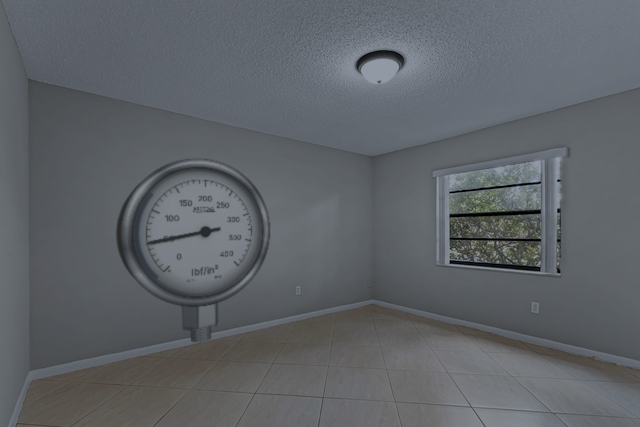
50 psi
